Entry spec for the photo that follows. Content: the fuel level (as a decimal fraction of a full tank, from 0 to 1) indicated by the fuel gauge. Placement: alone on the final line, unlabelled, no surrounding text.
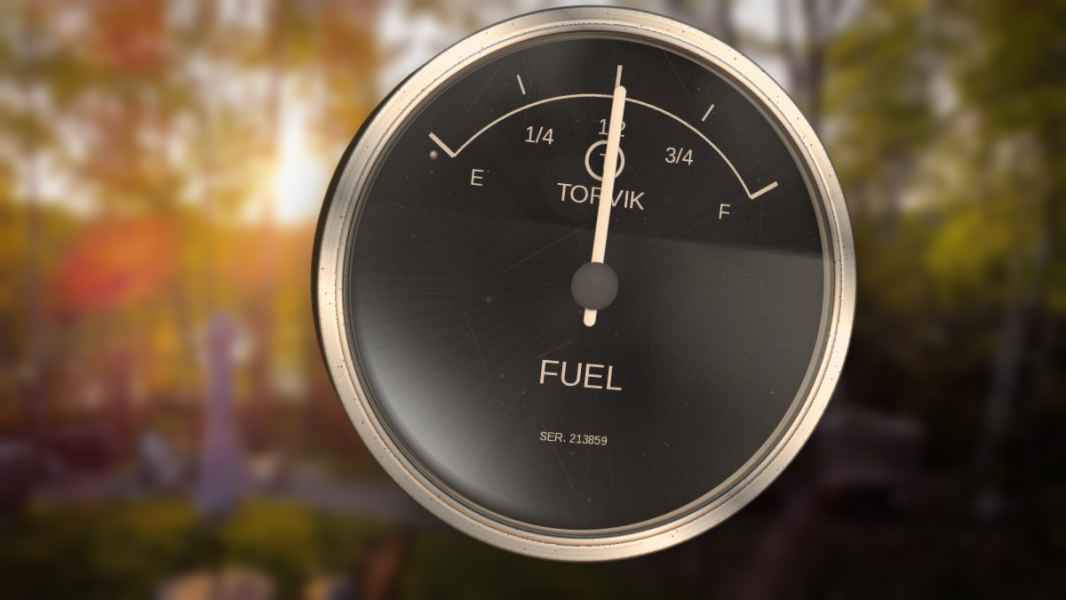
0.5
